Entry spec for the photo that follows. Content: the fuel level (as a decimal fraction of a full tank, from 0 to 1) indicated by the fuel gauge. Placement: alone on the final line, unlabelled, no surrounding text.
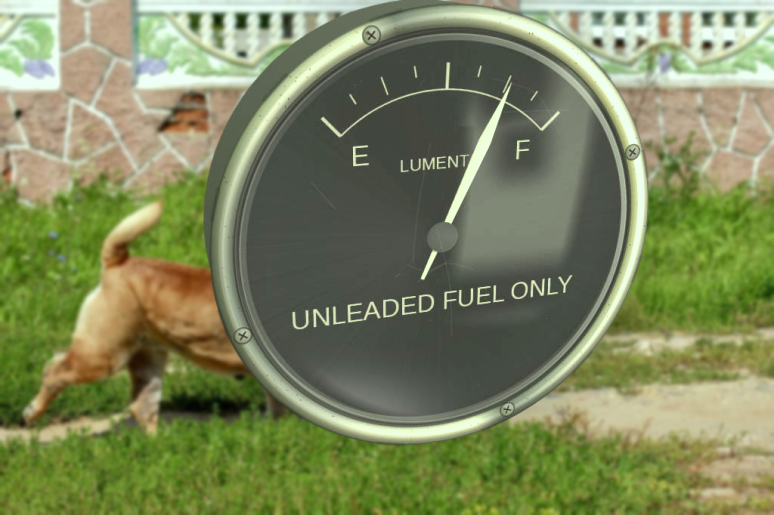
0.75
